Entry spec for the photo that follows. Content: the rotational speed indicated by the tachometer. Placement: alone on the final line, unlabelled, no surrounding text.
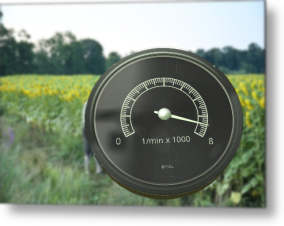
7500 rpm
